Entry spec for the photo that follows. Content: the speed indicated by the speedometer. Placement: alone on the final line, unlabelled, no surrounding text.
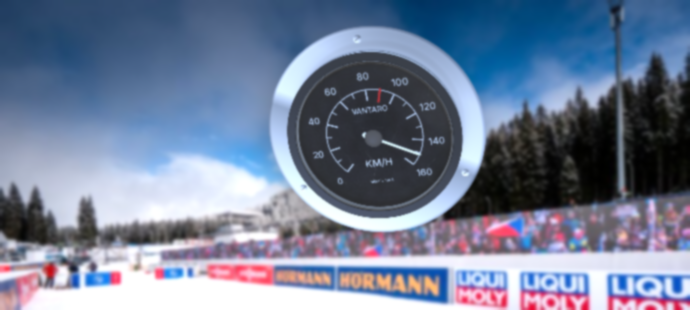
150 km/h
